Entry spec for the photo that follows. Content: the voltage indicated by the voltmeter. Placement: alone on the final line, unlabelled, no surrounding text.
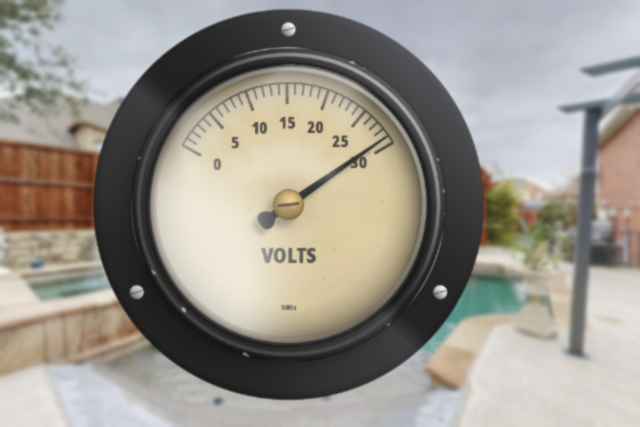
29 V
